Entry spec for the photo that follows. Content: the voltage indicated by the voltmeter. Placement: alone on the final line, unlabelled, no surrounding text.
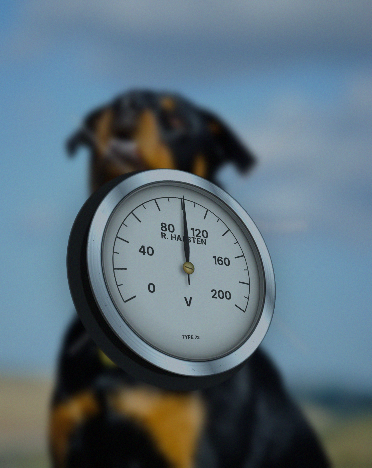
100 V
